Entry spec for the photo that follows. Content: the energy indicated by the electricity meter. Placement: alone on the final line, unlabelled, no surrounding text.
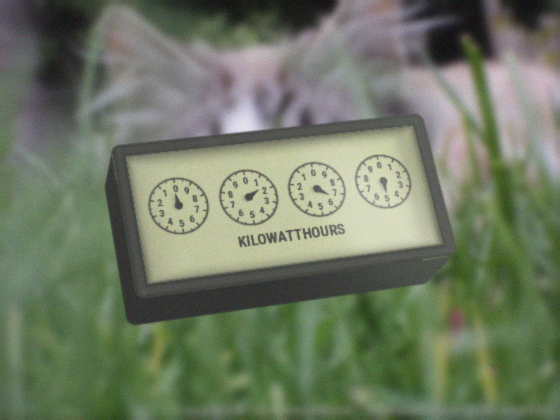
165 kWh
